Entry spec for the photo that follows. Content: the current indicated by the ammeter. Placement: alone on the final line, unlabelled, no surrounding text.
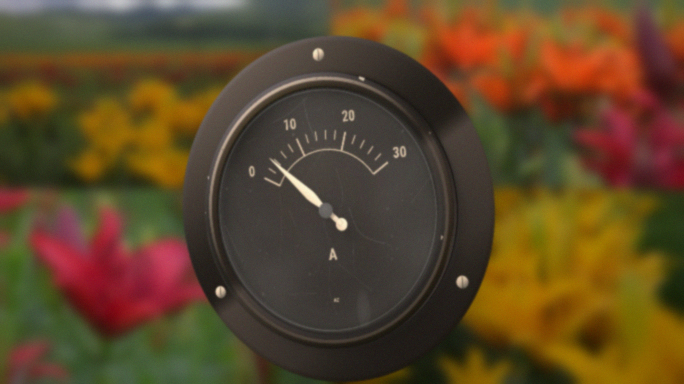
4 A
